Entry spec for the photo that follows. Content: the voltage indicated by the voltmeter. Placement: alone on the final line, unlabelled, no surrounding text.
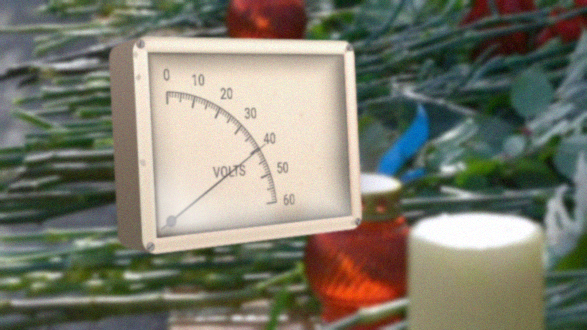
40 V
